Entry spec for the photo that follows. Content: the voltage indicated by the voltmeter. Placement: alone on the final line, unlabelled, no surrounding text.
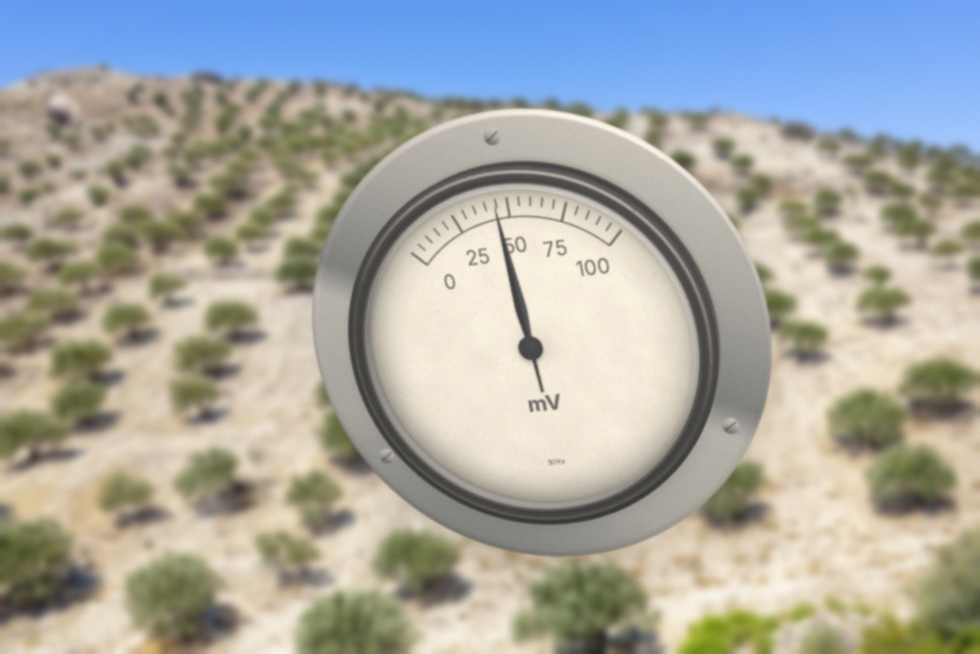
45 mV
